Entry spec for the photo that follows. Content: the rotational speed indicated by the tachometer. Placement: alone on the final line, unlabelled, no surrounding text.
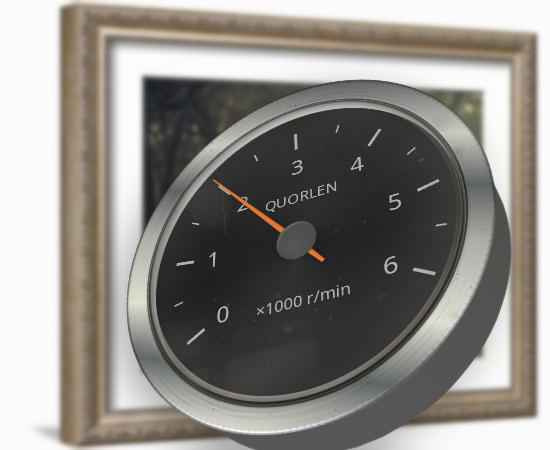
2000 rpm
